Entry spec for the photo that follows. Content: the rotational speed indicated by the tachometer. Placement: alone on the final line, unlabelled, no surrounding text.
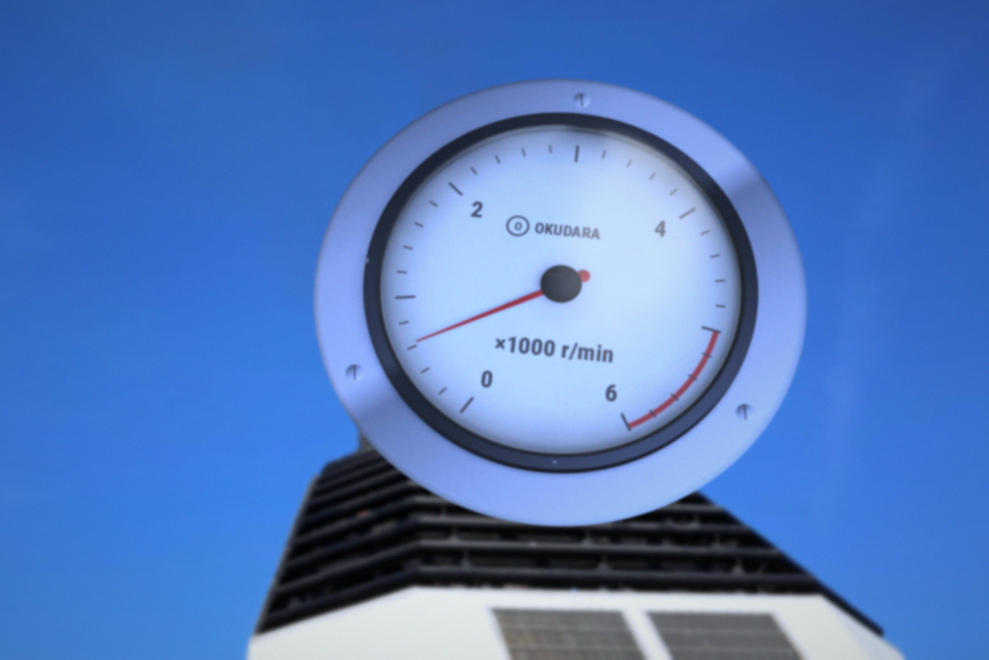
600 rpm
